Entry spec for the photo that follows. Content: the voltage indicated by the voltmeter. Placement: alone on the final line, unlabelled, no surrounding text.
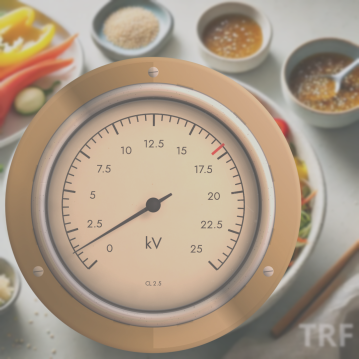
1.25 kV
